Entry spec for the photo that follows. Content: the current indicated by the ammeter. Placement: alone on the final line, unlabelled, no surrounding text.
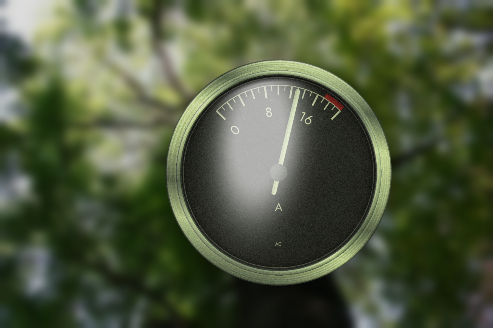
13 A
